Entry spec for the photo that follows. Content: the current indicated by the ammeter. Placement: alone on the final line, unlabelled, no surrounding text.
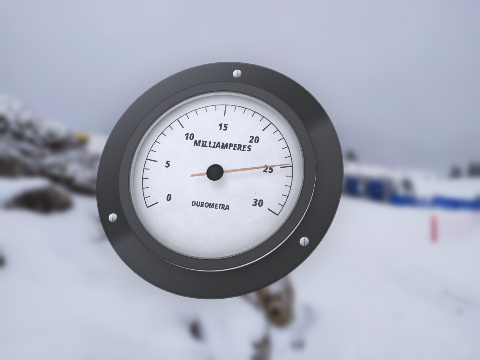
25 mA
